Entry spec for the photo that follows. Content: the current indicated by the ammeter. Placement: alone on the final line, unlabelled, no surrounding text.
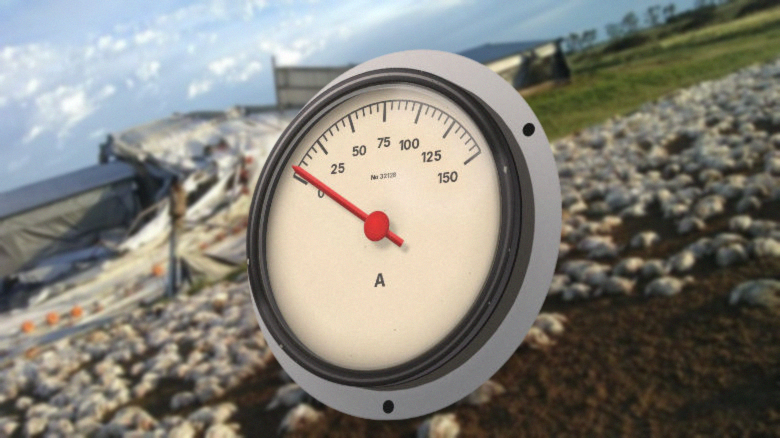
5 A
